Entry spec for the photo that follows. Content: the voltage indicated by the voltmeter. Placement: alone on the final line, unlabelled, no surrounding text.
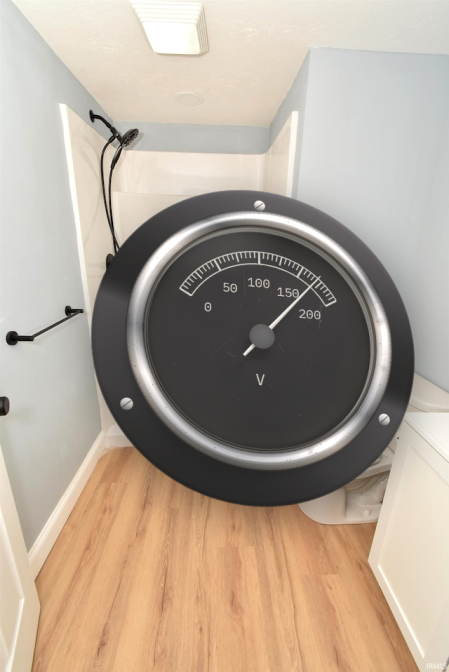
170 V
